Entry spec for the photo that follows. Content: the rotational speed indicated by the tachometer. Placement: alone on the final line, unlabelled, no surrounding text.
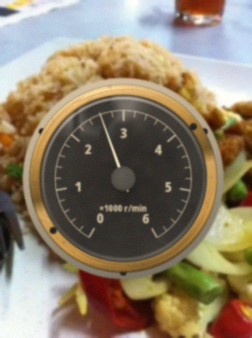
2600 rpm
